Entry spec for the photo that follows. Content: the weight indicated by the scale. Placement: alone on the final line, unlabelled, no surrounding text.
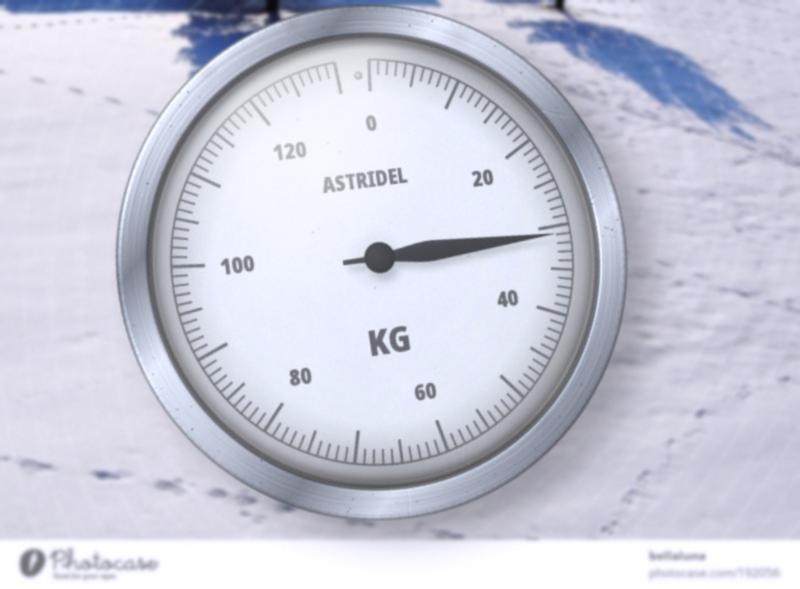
31 kg
